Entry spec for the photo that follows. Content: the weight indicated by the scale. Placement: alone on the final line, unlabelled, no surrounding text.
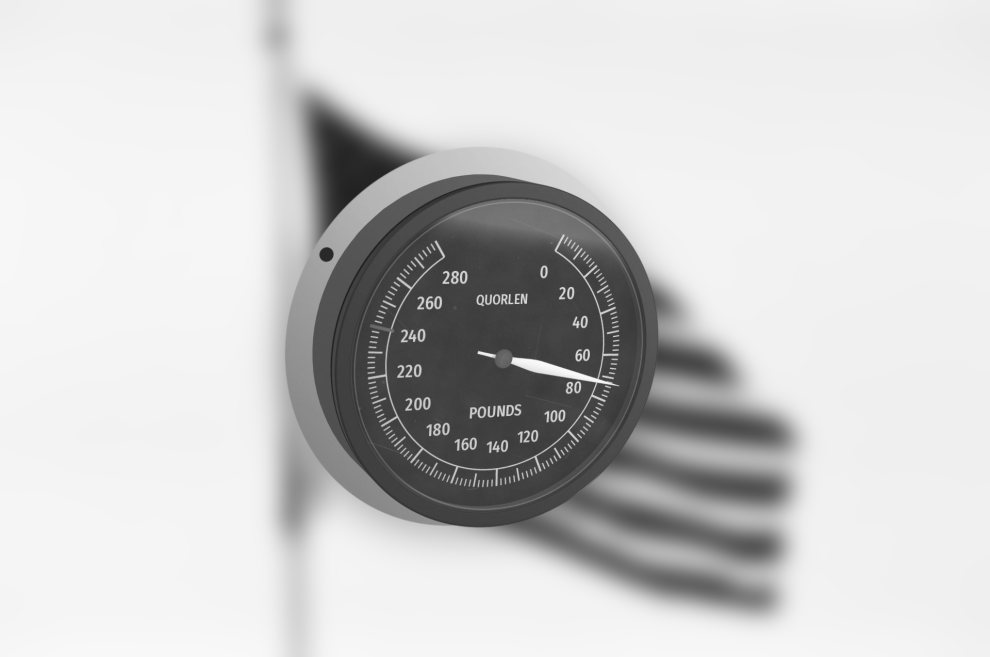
72 lb
